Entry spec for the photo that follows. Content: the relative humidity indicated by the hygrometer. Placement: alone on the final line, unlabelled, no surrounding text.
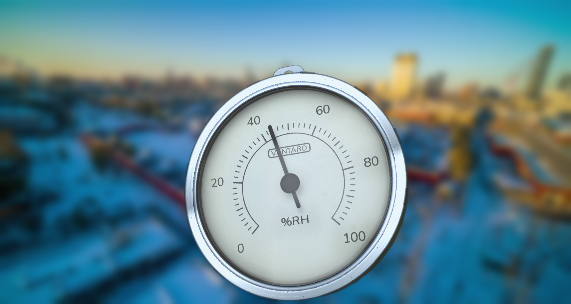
44 %
